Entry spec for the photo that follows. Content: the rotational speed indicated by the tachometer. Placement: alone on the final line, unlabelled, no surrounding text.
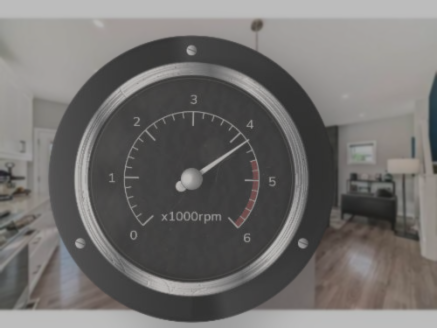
4200 rpm
